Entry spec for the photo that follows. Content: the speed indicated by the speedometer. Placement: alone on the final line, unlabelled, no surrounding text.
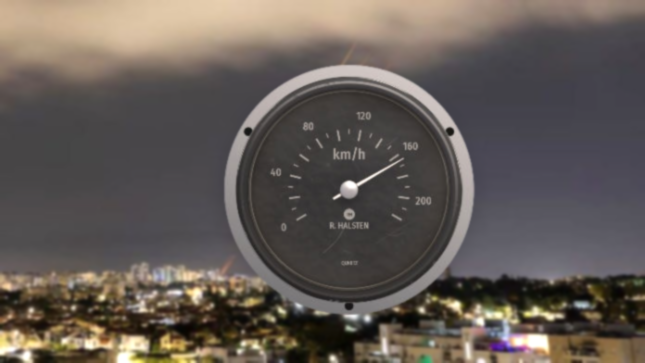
165 km/h
